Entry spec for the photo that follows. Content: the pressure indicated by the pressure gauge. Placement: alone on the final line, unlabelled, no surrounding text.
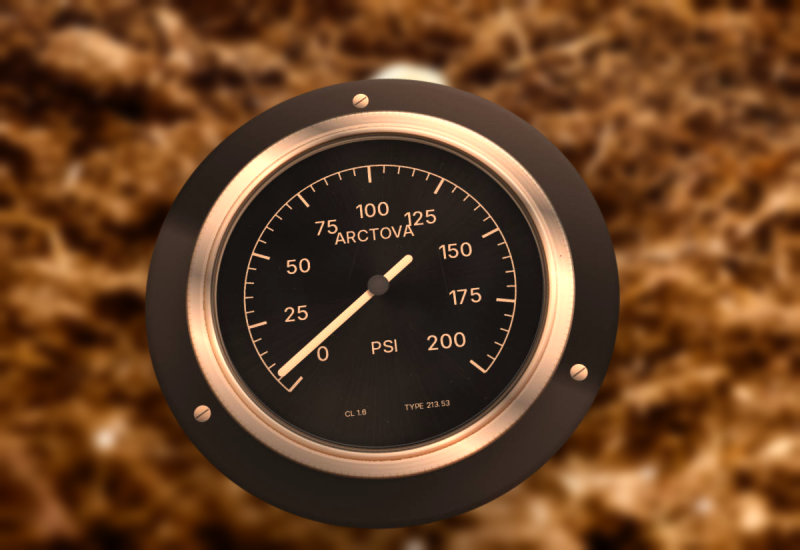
5 psi
